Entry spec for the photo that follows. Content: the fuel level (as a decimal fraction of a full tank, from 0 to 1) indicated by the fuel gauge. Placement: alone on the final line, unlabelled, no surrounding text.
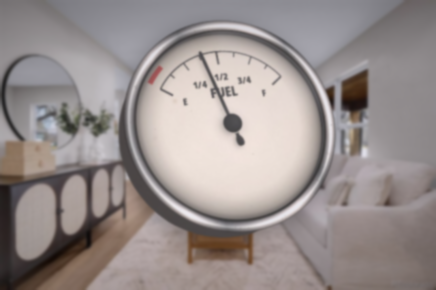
0.375
